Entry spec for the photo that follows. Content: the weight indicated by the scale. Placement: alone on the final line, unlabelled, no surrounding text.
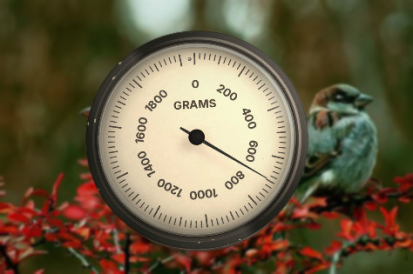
700 g
